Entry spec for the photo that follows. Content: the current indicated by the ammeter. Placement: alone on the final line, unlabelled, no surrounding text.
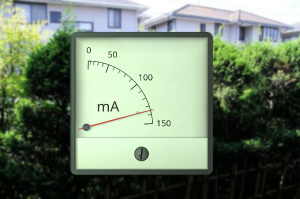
135 mA
